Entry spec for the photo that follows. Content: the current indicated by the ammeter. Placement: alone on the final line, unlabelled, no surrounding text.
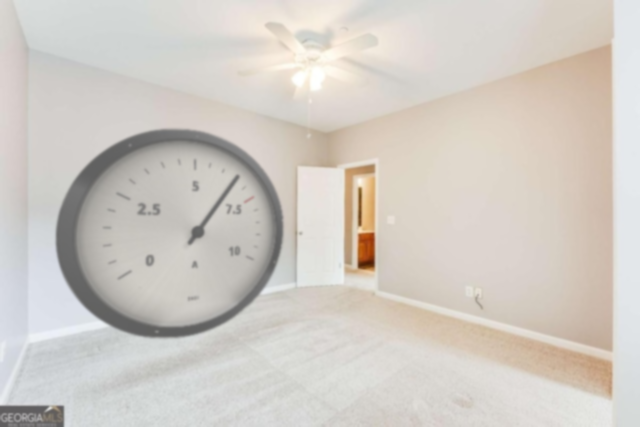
6.5 A
